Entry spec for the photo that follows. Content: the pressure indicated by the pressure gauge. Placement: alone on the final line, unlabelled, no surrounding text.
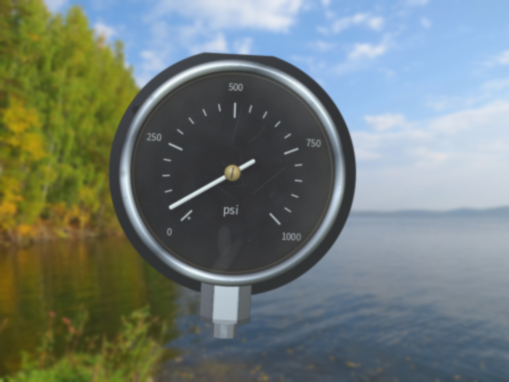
50 psi
